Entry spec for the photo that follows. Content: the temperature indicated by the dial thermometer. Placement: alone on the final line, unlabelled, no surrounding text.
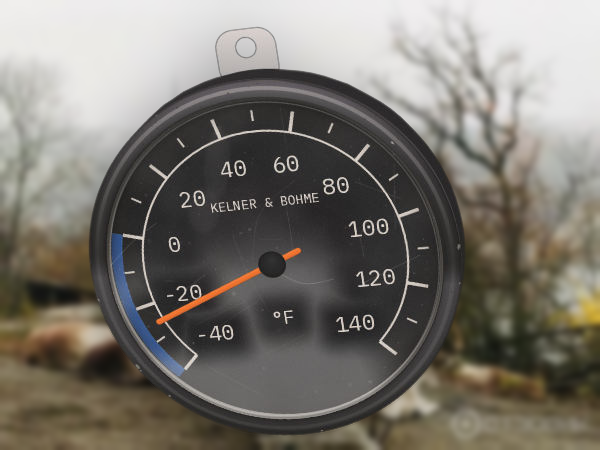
-25 °F
